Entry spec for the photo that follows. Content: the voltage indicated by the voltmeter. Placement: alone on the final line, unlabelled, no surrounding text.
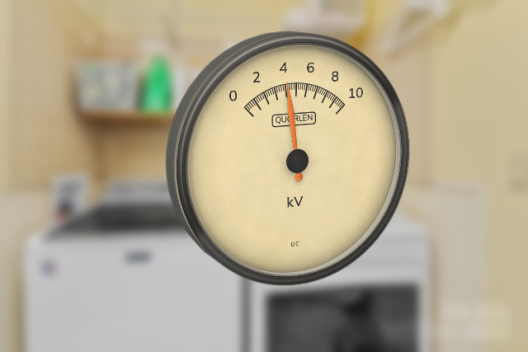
4 kV
